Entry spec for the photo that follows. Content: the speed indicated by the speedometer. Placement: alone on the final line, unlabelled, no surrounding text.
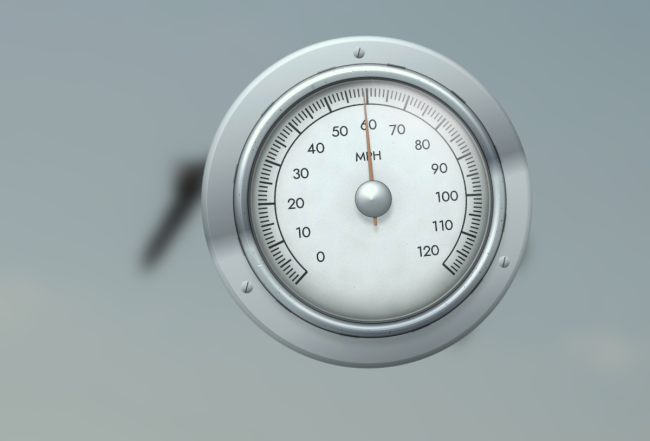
59 mph
